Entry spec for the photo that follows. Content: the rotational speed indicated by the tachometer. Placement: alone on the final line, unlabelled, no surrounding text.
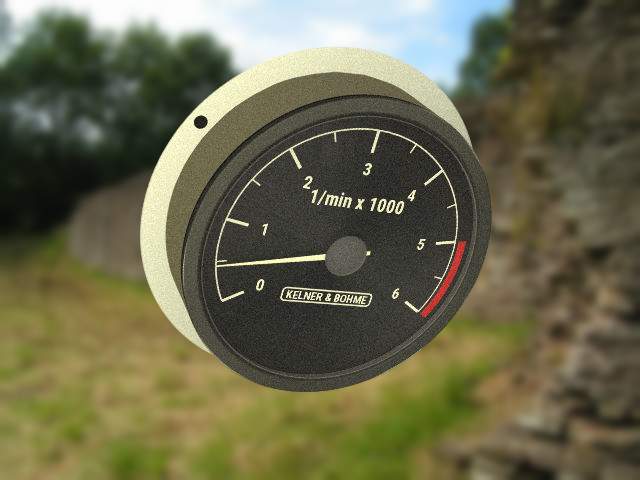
500 rpm
